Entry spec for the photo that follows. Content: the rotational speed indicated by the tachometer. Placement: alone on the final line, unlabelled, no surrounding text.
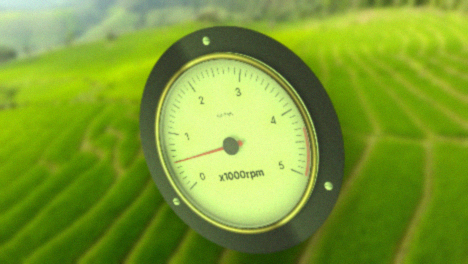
500 rpm
